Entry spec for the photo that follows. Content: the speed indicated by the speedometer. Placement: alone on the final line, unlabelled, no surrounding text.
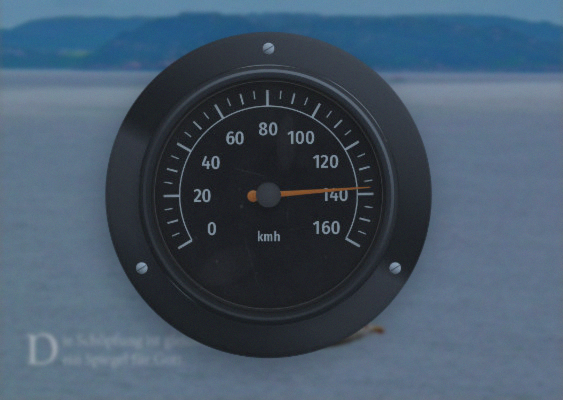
137.5 km/h
